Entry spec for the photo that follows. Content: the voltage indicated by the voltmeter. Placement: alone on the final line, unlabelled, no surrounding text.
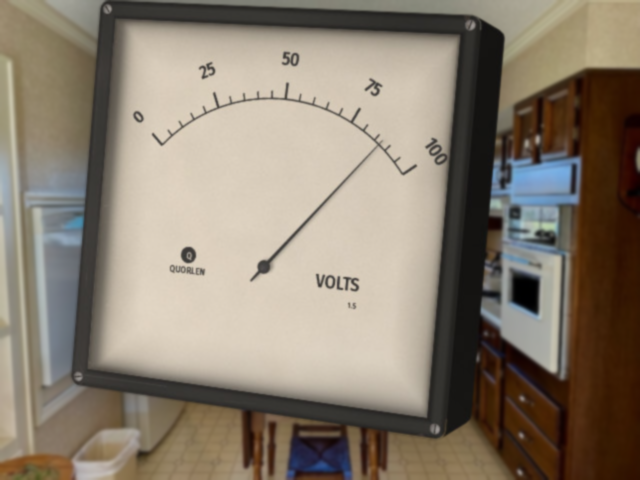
87.5 V
